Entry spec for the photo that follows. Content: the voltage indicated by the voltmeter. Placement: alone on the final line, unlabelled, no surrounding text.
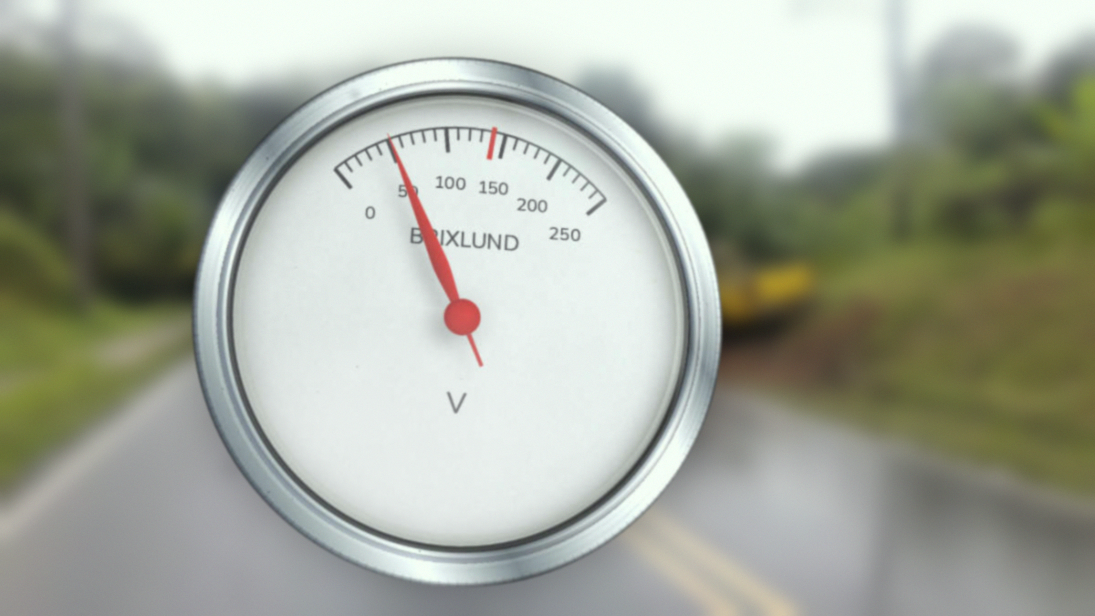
50 V
